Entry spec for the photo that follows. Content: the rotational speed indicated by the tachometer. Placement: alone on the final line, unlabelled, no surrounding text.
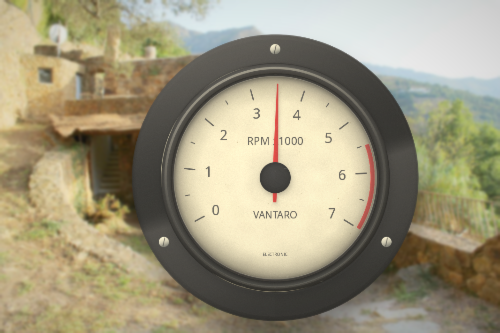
3500 rpm
